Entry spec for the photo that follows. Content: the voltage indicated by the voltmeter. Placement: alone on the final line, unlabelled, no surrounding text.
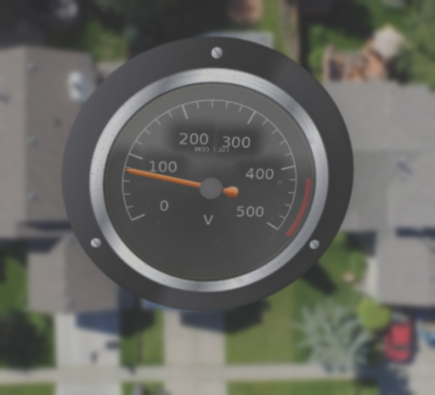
80 V
